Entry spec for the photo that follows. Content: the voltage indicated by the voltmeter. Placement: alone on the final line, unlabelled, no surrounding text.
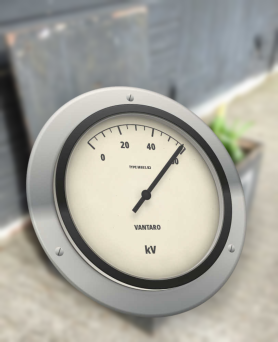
57.5 kV
